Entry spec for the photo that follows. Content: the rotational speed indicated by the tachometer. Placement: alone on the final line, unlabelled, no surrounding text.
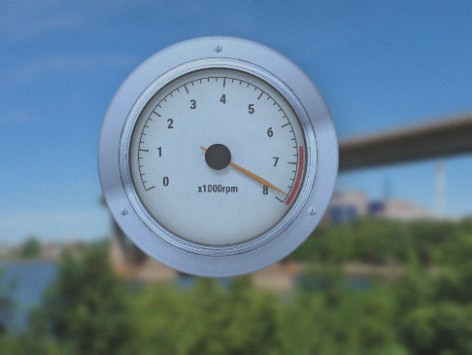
7800 rpm
